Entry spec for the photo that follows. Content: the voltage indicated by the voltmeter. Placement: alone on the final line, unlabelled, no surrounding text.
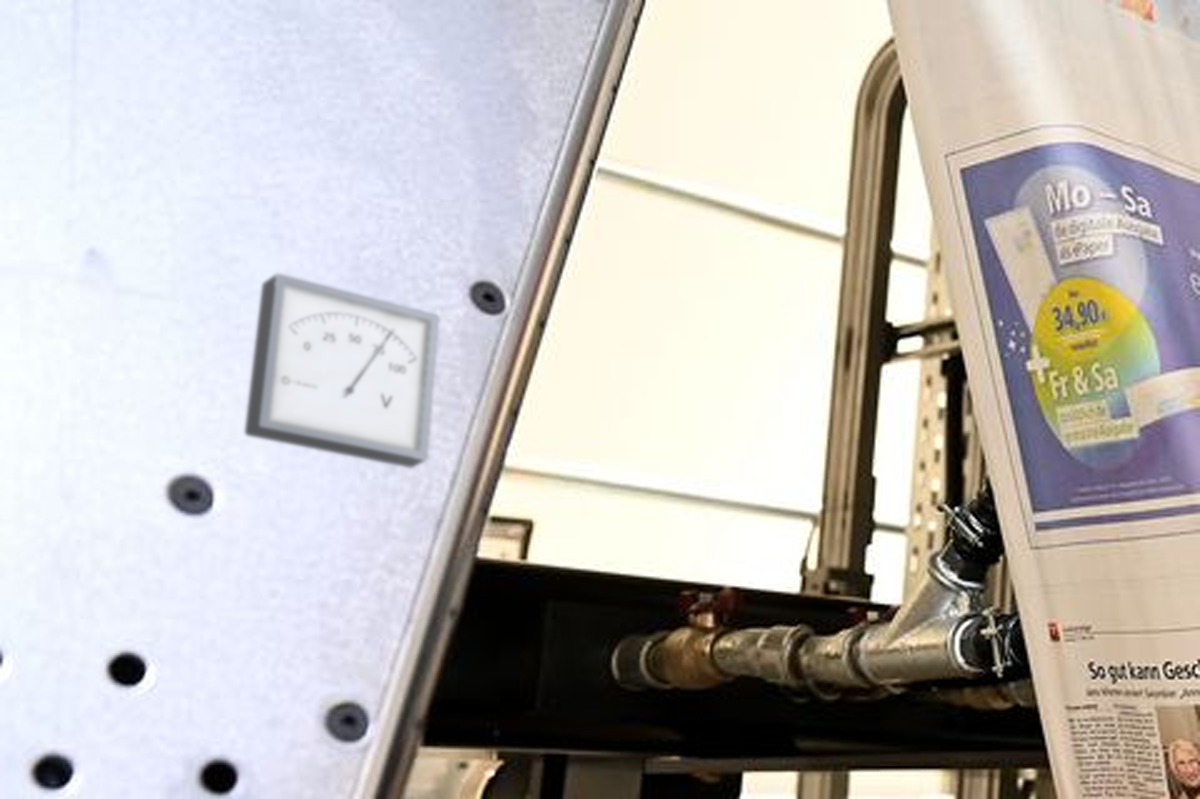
75 V
